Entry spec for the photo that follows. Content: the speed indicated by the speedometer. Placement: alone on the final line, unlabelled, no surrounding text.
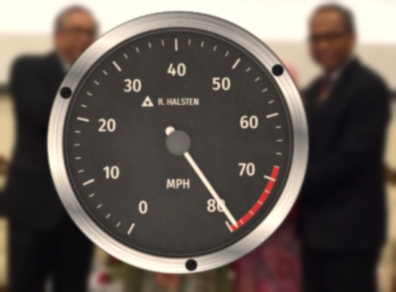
79 mph
